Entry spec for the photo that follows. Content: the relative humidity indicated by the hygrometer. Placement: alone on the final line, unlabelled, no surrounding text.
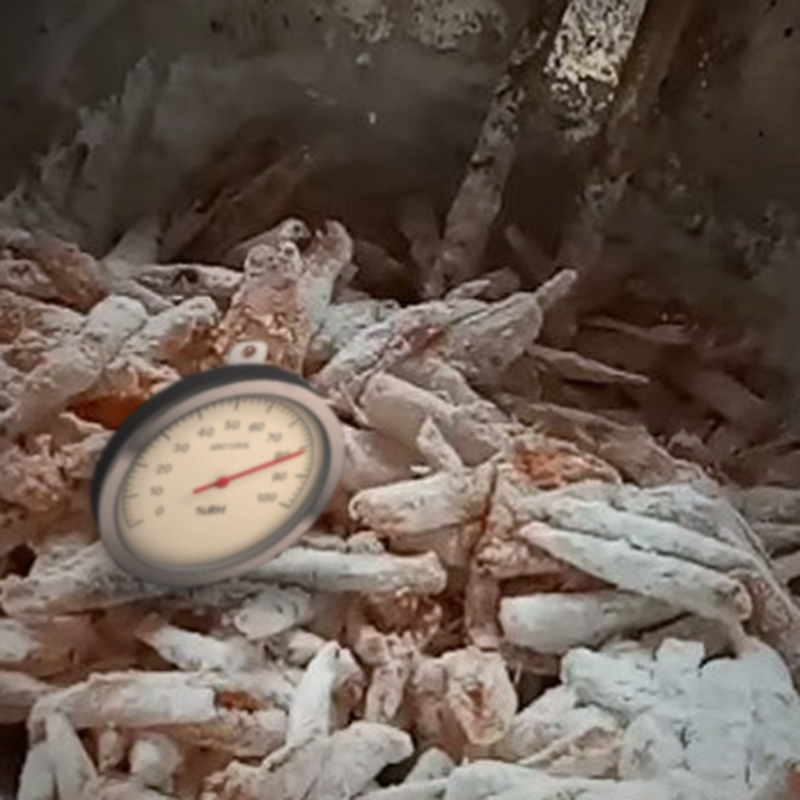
80 %
